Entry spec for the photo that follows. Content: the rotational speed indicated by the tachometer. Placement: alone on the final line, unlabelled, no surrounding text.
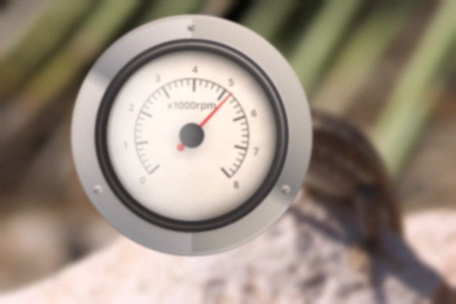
5200 rpm
